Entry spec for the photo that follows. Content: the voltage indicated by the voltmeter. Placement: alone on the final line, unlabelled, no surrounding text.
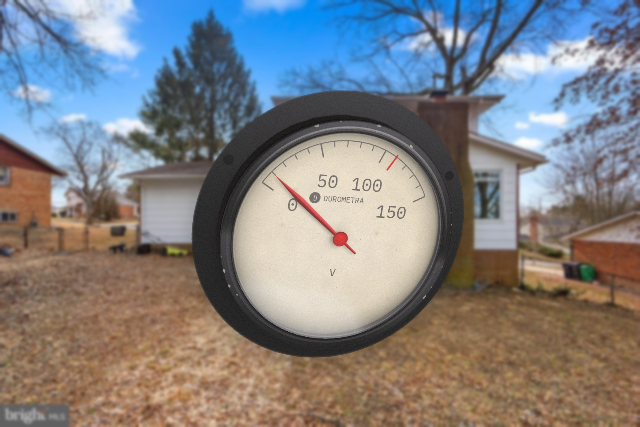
10 V
